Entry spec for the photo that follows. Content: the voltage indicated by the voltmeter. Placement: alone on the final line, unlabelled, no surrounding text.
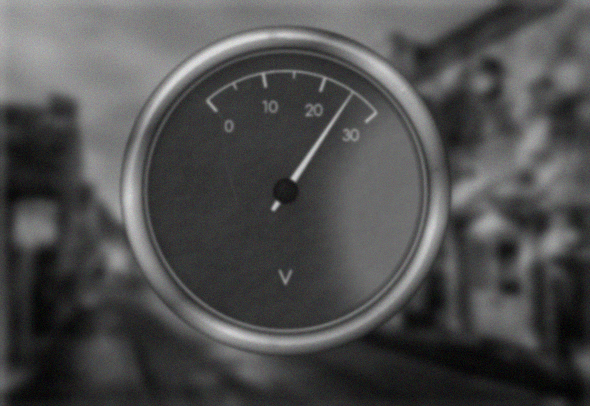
25 V
